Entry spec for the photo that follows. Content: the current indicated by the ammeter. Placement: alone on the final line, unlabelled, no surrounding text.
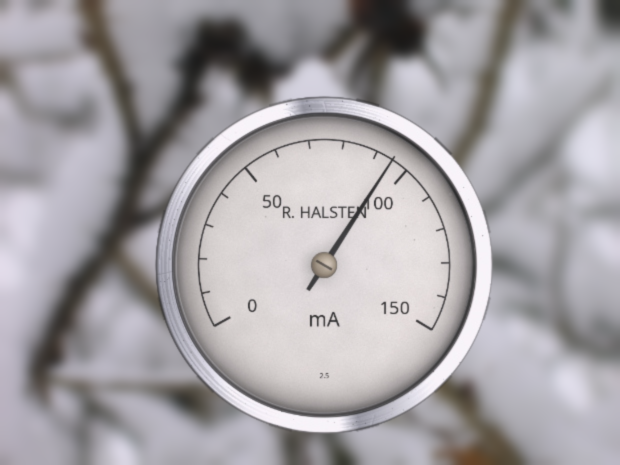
95 mA
